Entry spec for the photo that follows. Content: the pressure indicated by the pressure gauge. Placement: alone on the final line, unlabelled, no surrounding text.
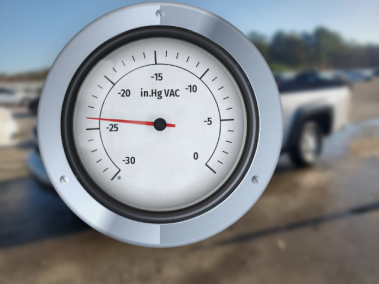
-24 inHg
